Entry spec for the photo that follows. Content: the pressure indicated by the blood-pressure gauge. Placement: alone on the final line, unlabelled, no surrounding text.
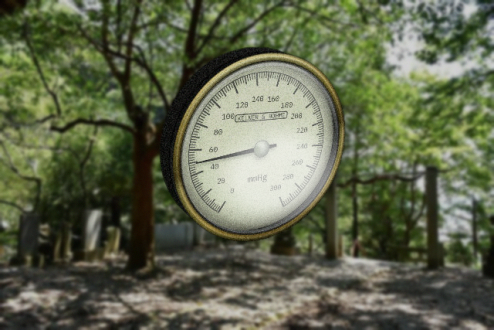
50 mmHg
